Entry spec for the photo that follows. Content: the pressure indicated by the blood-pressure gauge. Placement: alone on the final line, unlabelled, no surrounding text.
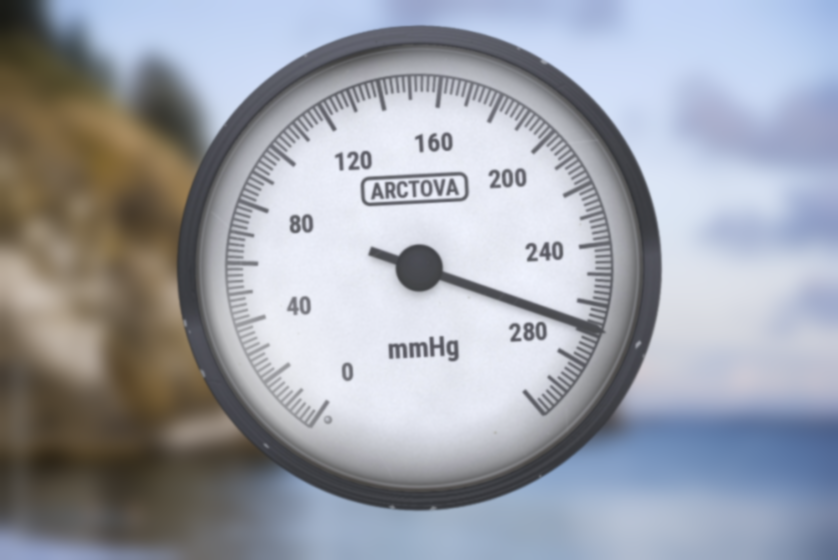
268 mmHg
